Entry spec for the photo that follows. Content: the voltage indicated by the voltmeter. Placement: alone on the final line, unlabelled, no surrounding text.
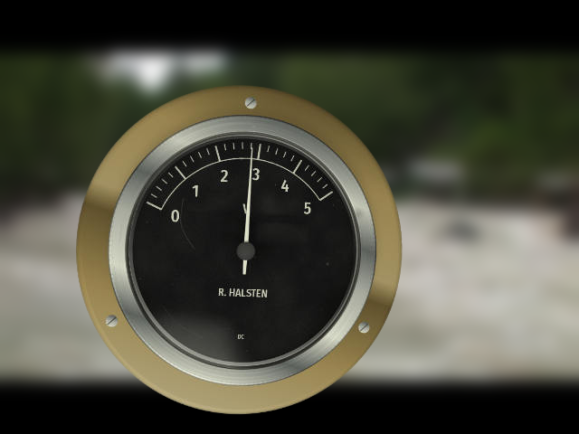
2.8 V
